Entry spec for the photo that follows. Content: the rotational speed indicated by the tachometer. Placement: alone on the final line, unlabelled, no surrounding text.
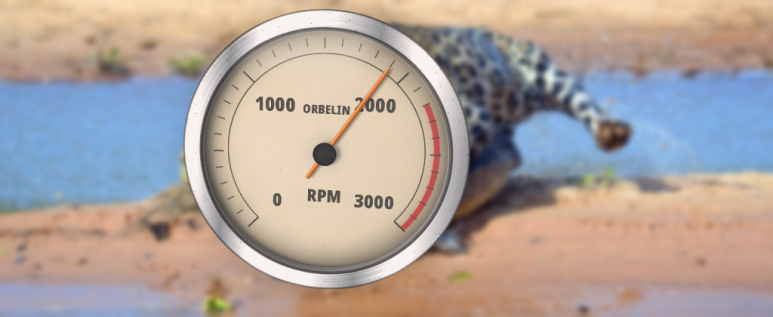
1900 rpm
